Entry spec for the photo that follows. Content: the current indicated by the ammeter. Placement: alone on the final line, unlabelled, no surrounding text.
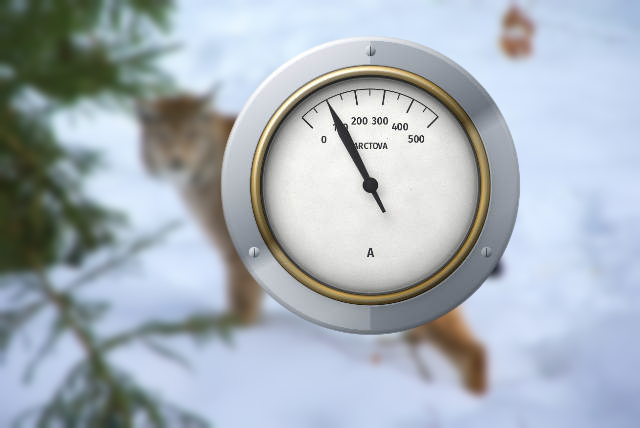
100 A
